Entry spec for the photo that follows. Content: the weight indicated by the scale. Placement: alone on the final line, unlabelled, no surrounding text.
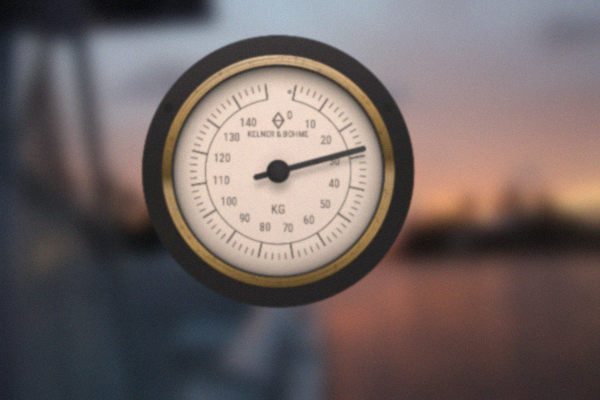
28 kg
